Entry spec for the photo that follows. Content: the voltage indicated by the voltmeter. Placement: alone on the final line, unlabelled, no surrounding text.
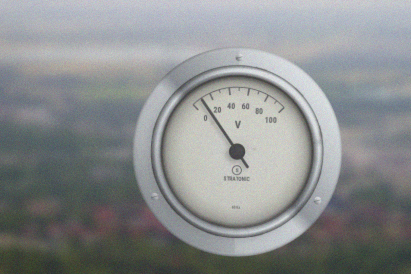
10 V
